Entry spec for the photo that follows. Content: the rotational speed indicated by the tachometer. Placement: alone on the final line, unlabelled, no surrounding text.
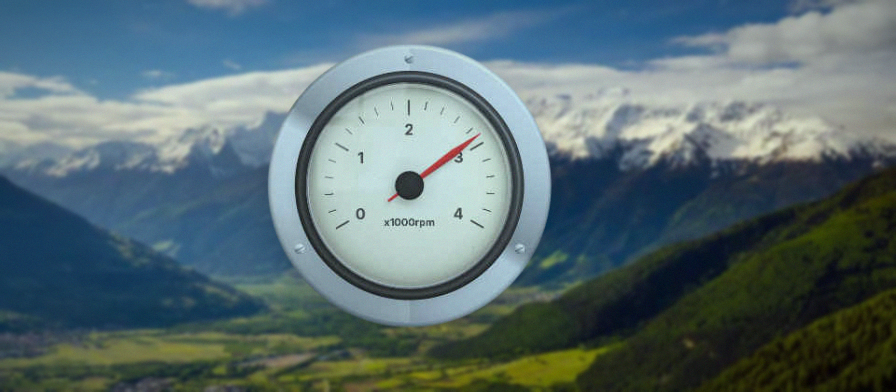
2900 rpm
